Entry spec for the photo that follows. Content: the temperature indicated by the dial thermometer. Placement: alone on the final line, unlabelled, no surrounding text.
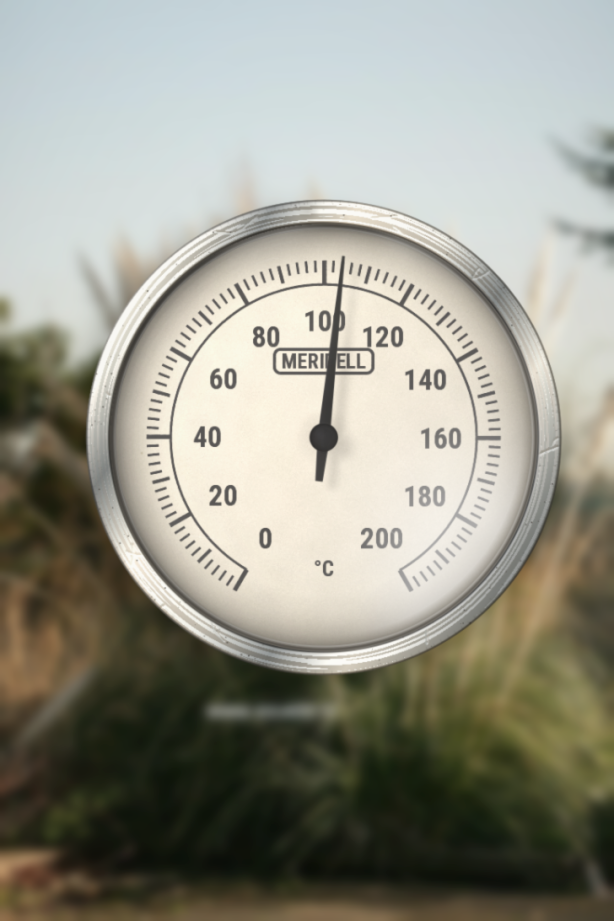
104 °C
